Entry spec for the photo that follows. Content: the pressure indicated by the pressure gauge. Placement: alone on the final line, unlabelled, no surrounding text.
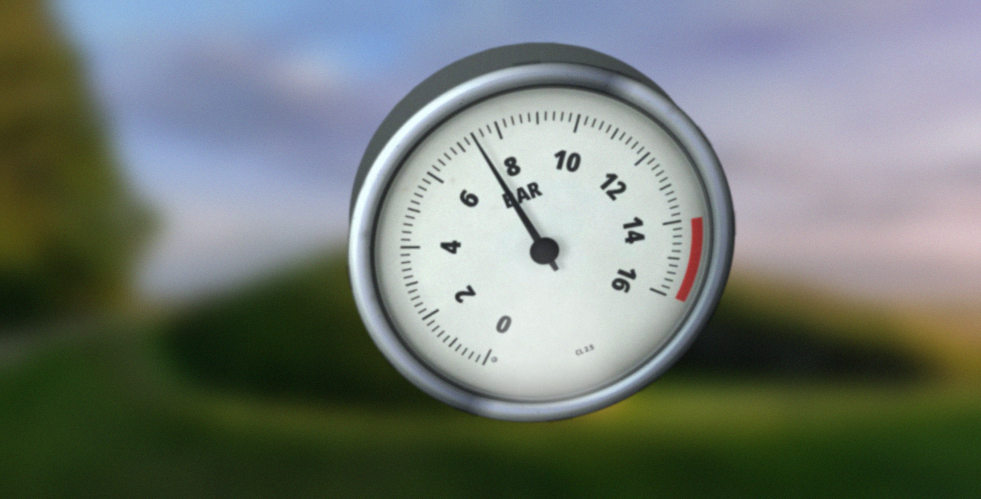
7.4 bar
